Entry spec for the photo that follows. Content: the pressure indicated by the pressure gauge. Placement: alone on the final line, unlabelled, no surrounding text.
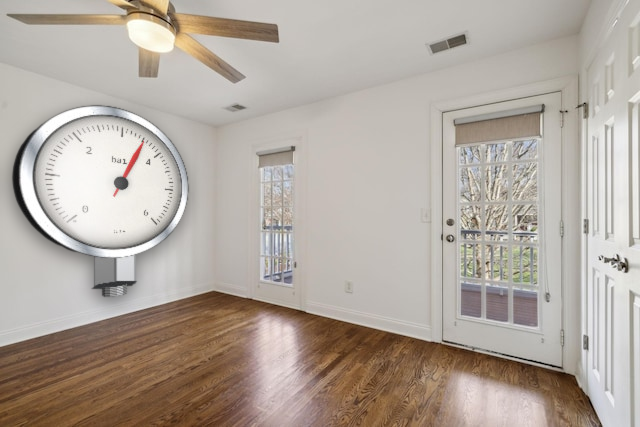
3.5 bar
